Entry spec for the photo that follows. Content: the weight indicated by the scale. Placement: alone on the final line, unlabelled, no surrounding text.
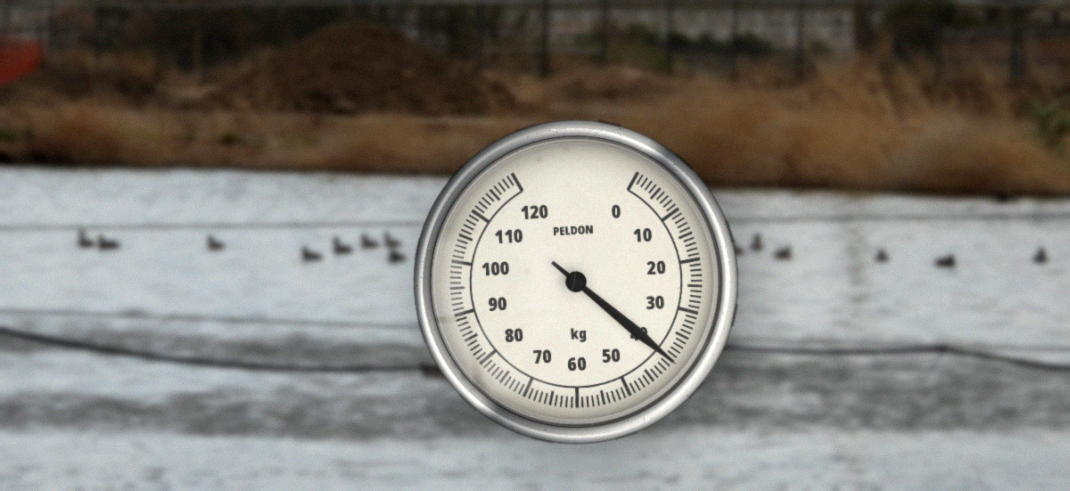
40 kg
